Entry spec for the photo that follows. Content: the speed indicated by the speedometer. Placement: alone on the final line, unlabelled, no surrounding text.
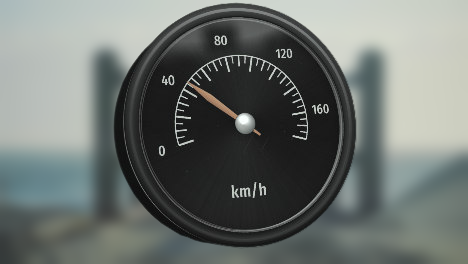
45 km/h
